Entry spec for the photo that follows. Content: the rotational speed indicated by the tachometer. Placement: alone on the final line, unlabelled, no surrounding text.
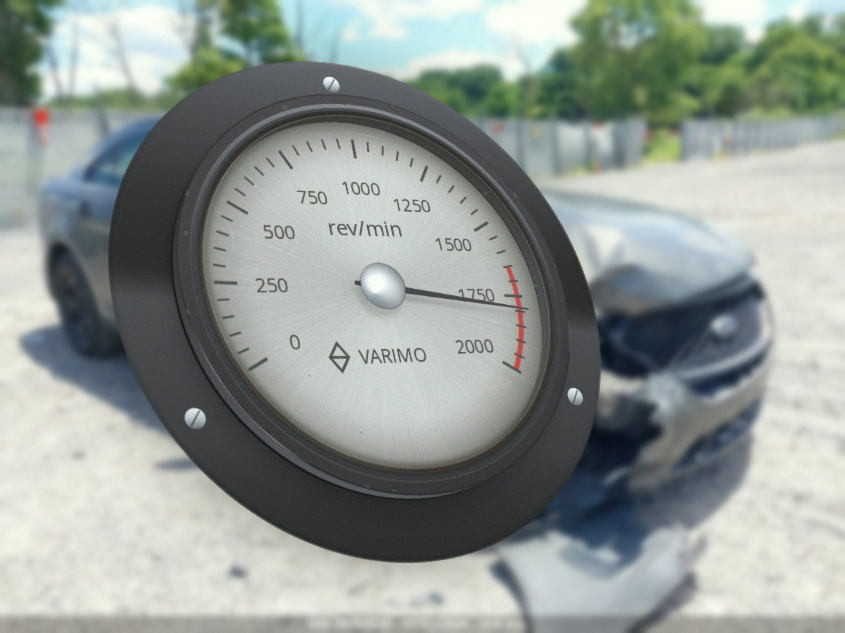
1800 rpm
